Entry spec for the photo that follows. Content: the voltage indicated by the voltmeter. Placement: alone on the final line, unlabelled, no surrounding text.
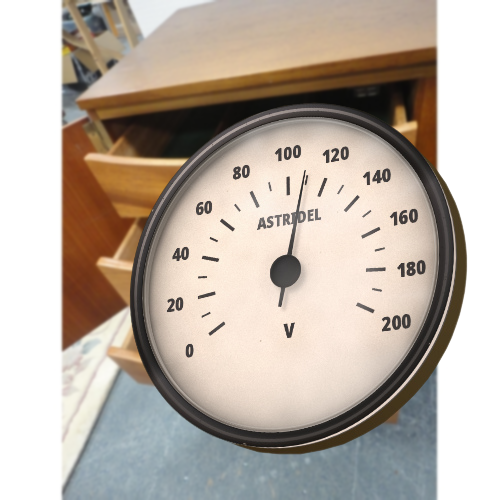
110 V
